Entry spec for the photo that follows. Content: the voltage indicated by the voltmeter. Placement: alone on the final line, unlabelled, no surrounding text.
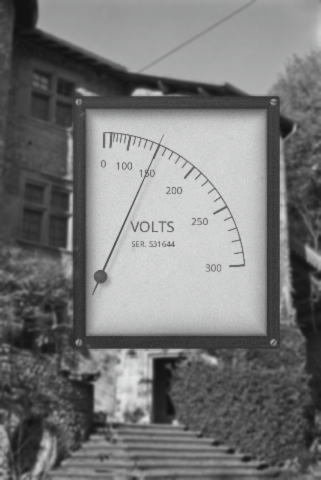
150 V
